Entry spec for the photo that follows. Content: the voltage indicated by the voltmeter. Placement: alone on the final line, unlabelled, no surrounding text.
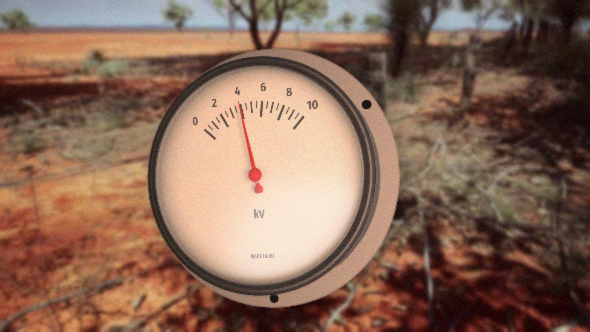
4 kV
